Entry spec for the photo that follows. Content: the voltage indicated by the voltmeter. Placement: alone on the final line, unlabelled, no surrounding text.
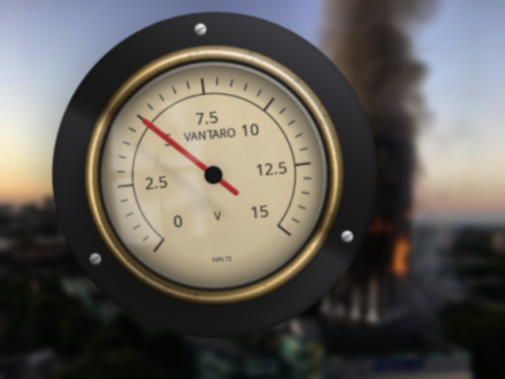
5 V
